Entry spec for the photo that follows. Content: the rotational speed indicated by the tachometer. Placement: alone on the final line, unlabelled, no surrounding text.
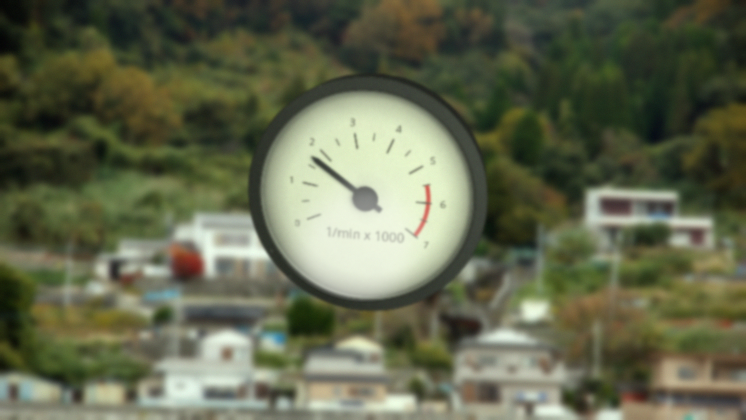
1750 rpm
